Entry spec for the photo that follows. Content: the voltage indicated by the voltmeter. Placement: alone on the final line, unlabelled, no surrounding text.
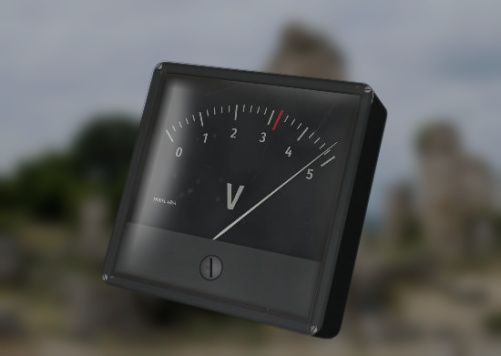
4.8 V
